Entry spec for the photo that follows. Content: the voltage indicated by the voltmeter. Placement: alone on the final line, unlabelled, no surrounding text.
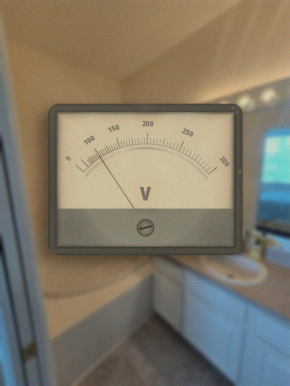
100 V
